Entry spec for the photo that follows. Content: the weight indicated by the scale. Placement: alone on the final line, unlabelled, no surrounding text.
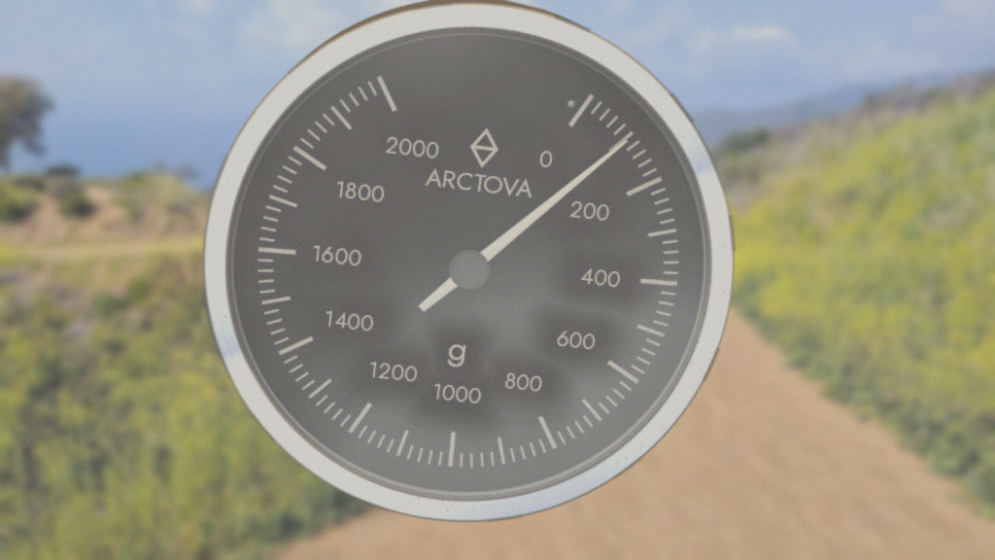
100 g
